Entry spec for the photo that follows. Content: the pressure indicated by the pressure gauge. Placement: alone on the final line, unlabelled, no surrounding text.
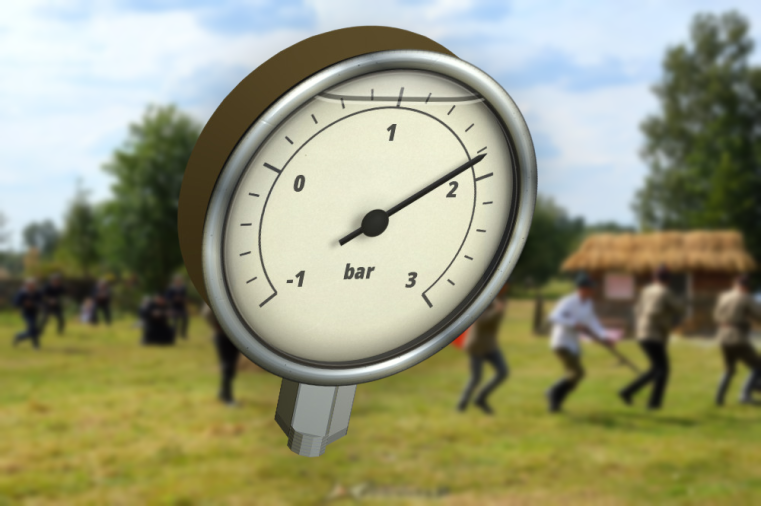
1.8 bar
